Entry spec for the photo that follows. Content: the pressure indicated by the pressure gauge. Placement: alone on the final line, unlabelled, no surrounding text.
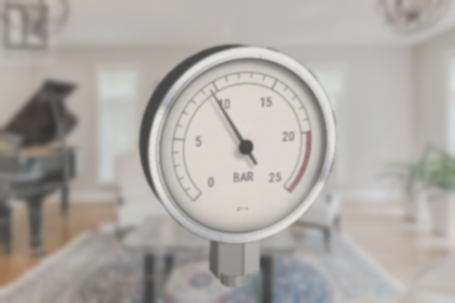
9.5 bar
